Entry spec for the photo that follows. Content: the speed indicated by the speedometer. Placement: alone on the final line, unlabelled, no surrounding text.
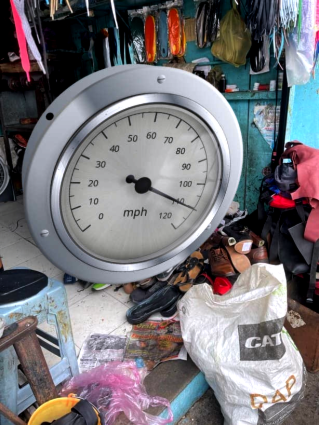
110 mph
